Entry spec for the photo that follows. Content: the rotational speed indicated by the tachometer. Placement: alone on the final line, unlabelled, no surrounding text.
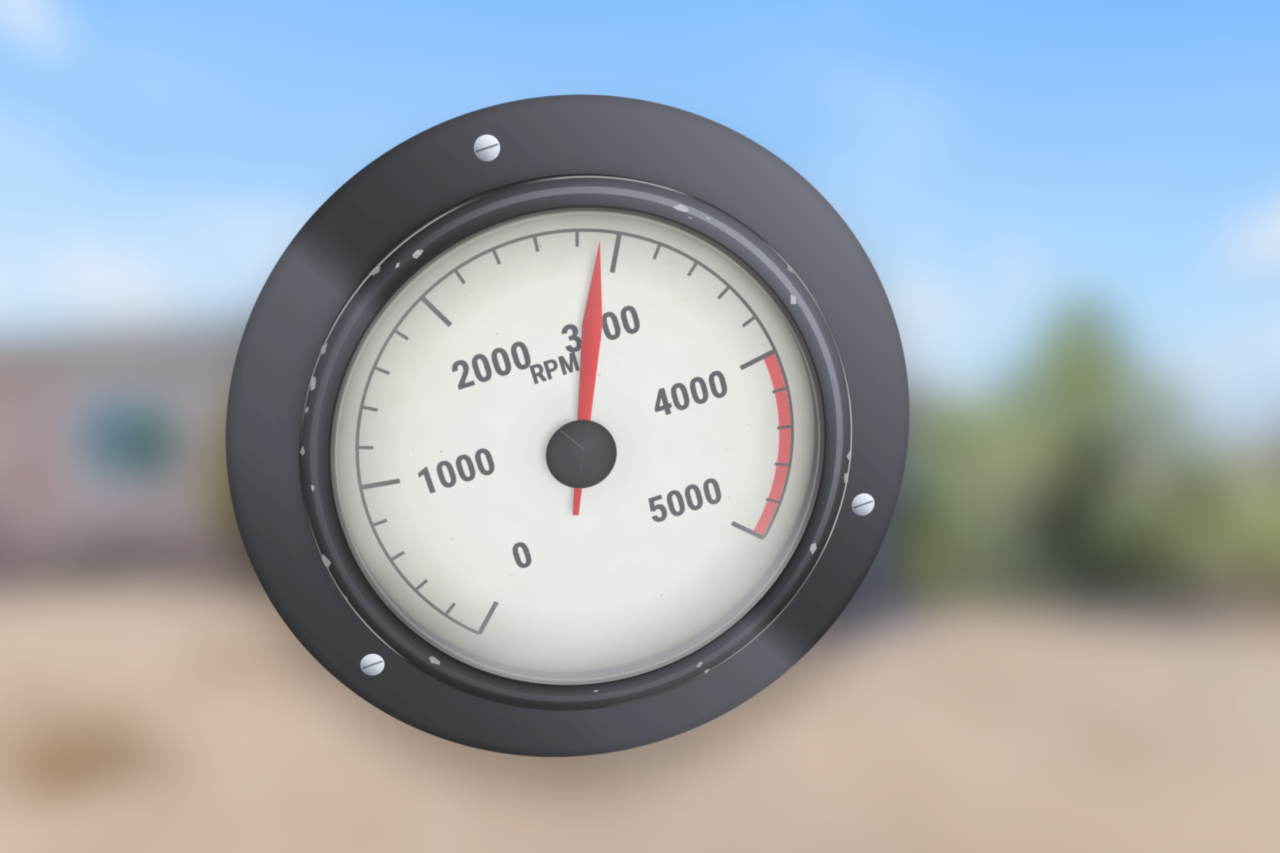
2900 rpm
